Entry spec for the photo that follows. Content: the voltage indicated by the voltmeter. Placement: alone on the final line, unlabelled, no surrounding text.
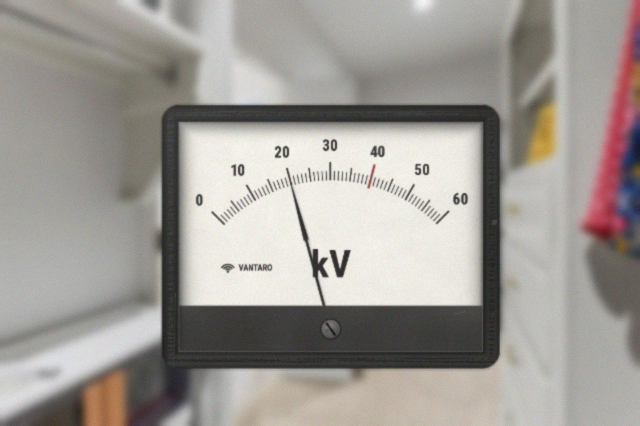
20 kV
